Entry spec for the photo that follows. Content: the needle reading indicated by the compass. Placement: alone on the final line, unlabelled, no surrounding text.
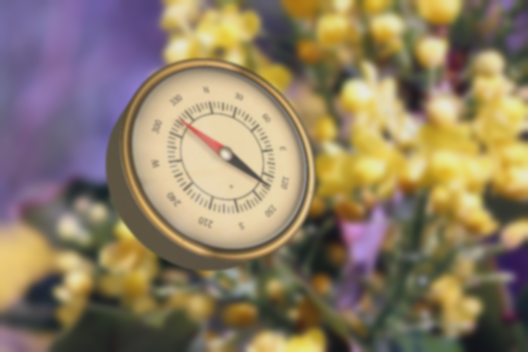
315 °
